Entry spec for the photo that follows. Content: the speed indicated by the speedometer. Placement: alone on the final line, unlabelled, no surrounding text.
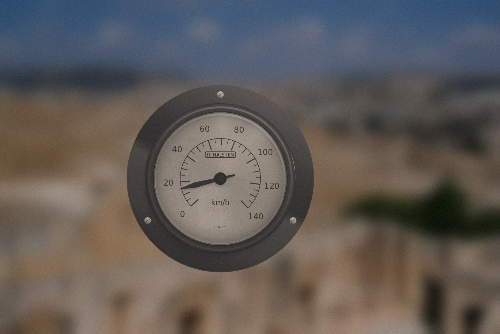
15 km/h
